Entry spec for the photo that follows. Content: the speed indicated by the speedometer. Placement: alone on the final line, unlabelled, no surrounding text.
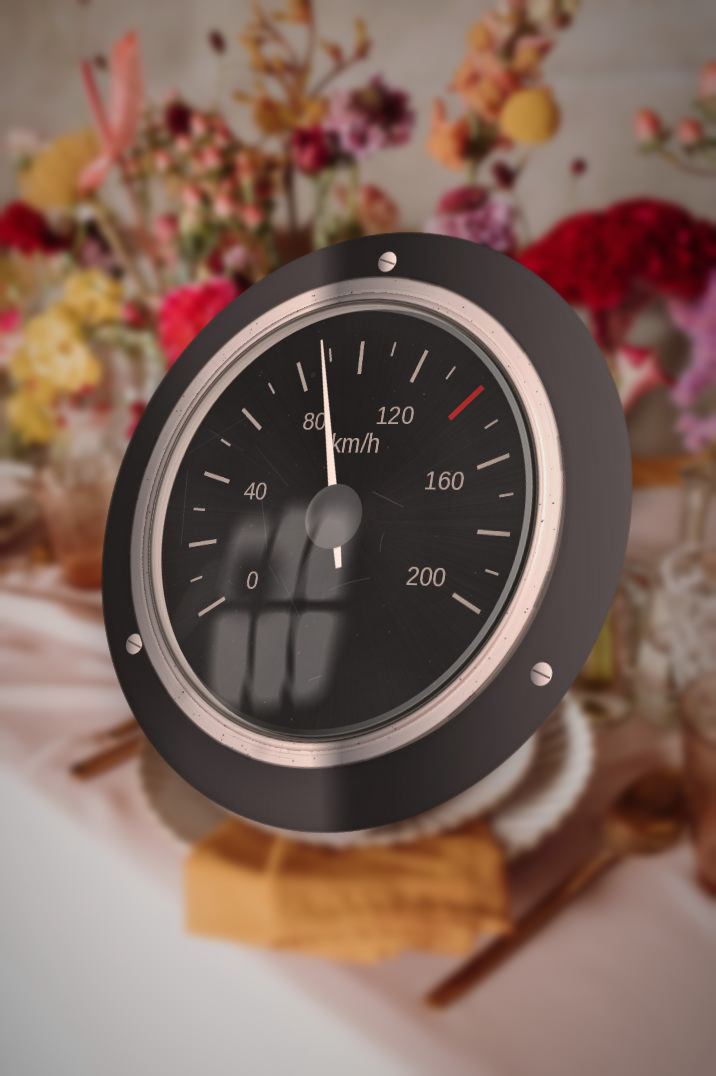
90 km/h
